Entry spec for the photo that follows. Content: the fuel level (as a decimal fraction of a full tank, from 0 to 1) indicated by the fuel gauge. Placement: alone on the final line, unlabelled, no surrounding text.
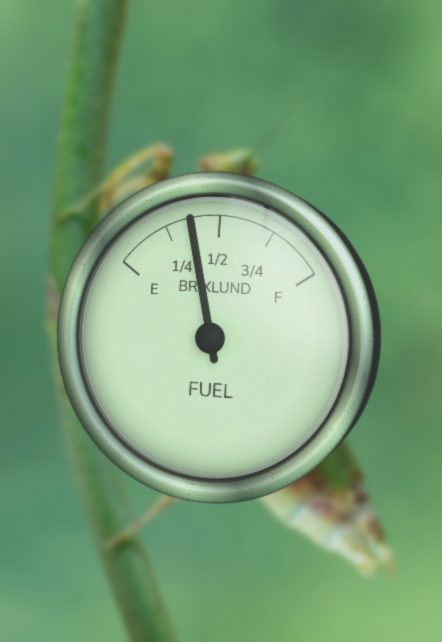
0.375
